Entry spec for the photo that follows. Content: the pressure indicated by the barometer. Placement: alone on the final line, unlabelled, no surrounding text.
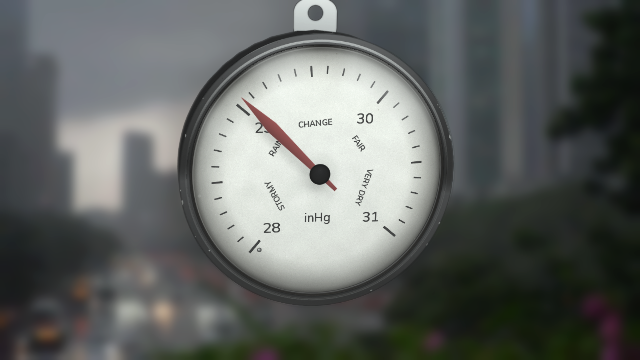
29.05 inHg
